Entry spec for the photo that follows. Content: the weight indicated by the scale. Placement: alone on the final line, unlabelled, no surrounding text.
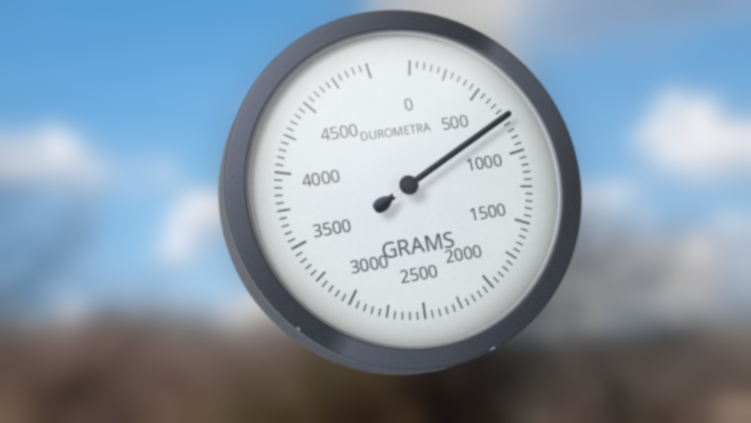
750 g
